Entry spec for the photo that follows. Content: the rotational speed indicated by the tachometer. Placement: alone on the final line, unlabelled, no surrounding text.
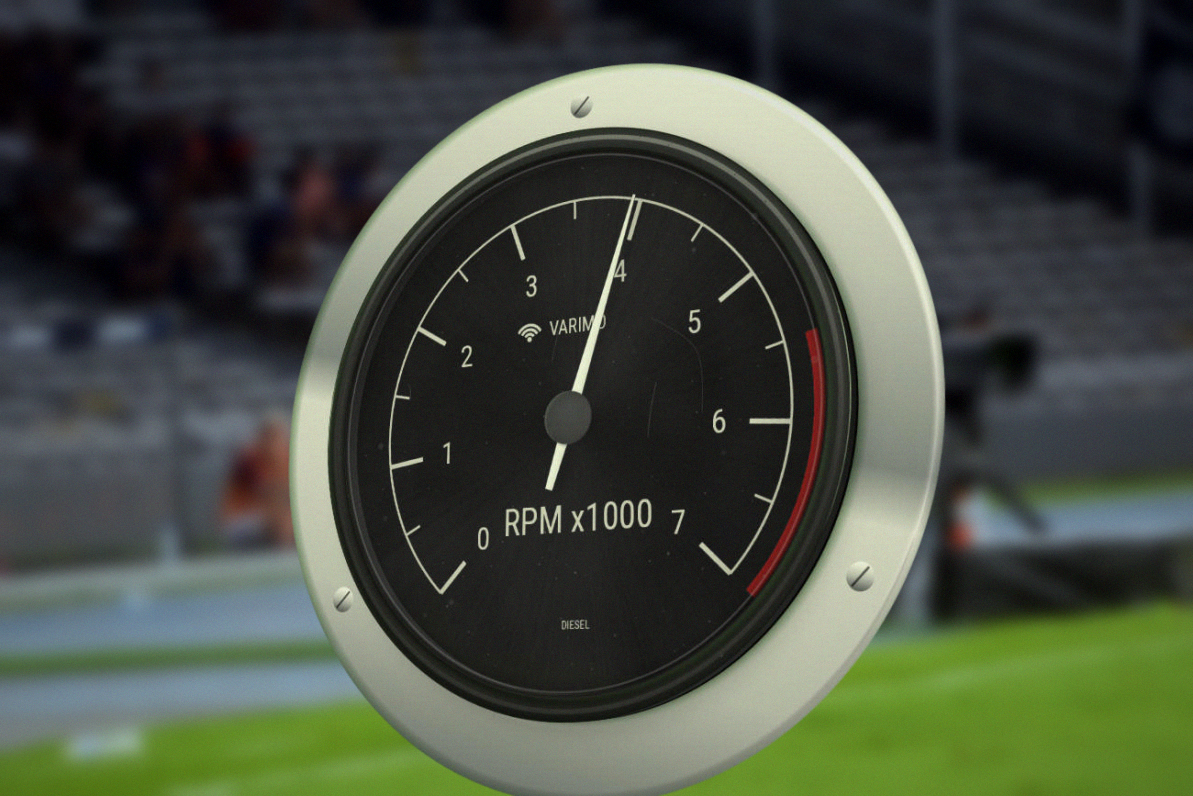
4000 rpm
